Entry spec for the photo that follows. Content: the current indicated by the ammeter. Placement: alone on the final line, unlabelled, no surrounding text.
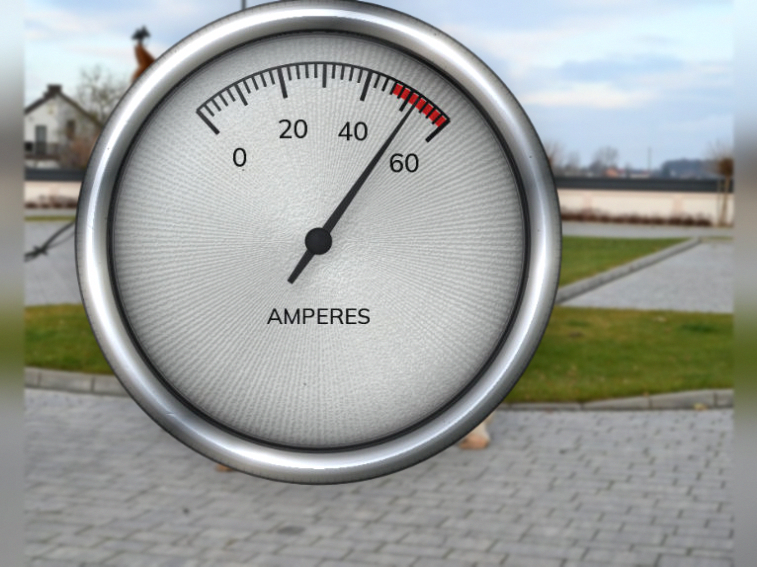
52 A
